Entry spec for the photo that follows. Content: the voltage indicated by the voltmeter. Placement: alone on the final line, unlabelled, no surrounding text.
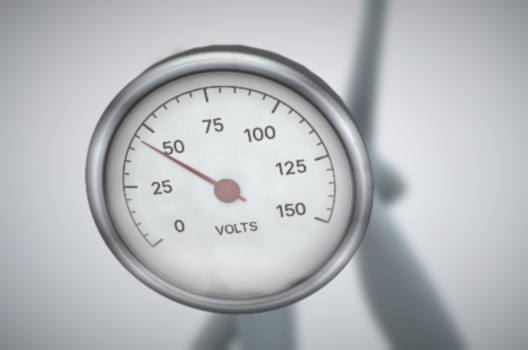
45 V
